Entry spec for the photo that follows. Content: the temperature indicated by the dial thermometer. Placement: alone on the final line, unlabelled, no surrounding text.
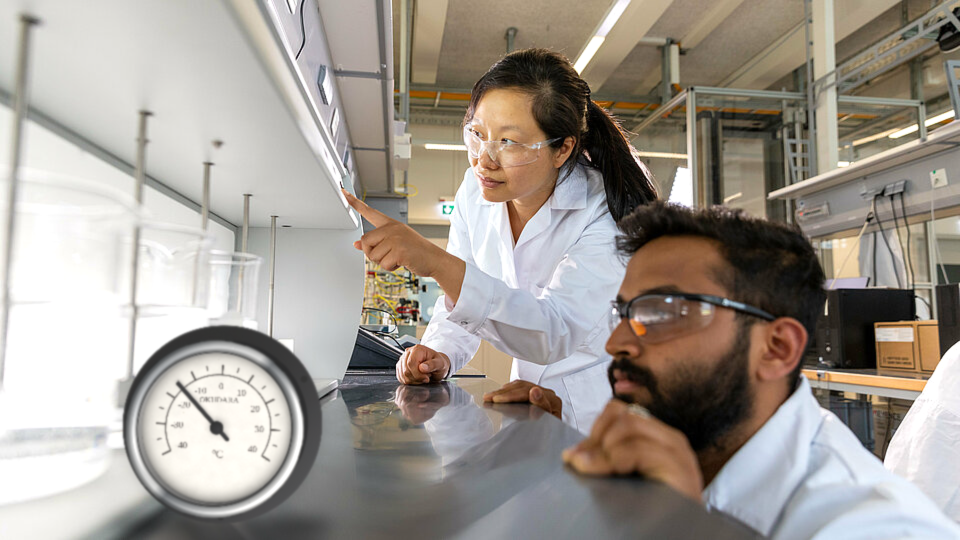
-15 °C
